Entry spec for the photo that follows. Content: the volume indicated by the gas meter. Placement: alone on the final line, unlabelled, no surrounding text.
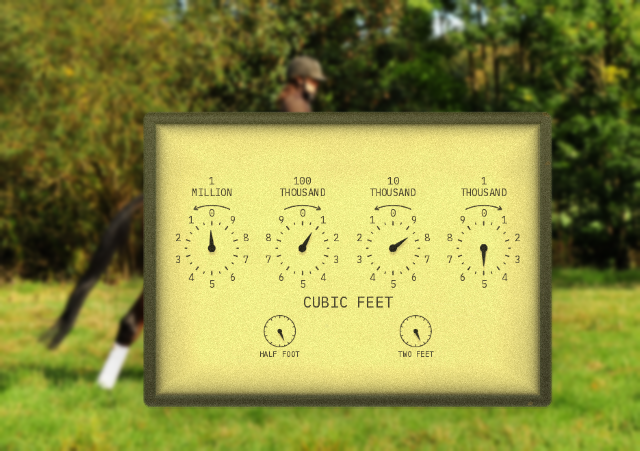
8500 ft³
